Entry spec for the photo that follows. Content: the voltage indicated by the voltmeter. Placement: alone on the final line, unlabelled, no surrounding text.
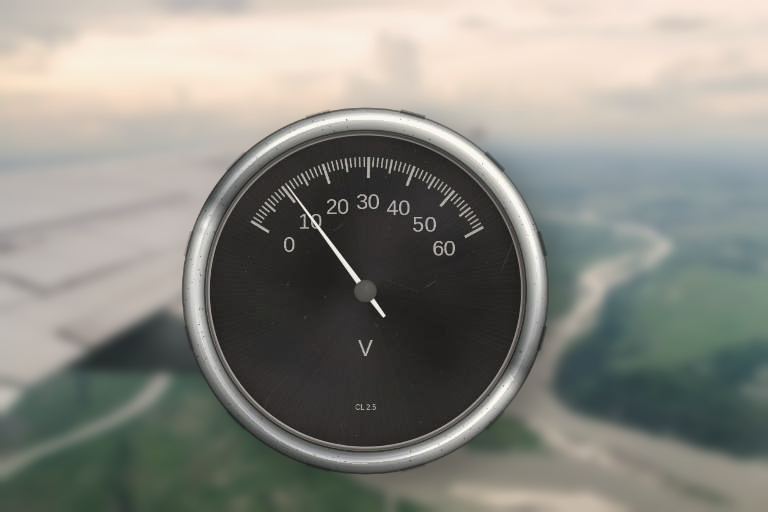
11 V
